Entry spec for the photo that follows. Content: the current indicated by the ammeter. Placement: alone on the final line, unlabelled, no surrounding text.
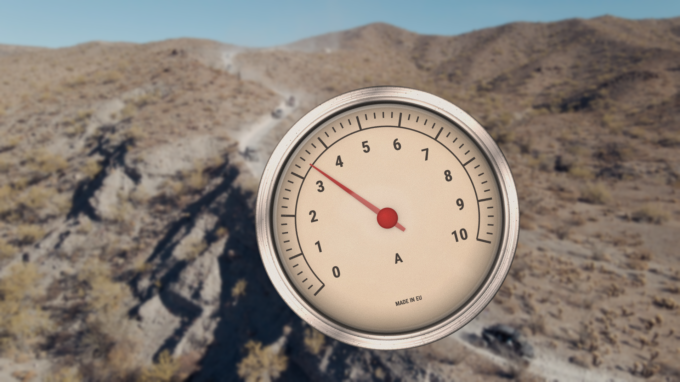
3.4 A
